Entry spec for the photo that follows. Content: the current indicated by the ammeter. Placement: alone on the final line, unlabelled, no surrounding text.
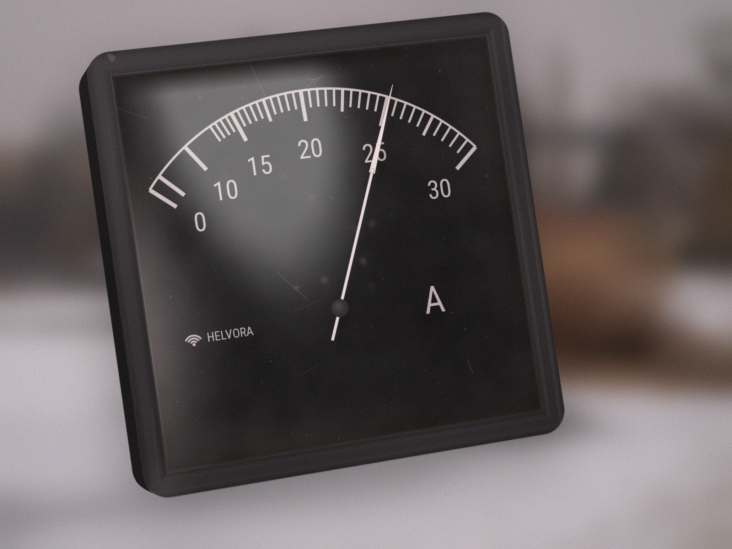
25 A
